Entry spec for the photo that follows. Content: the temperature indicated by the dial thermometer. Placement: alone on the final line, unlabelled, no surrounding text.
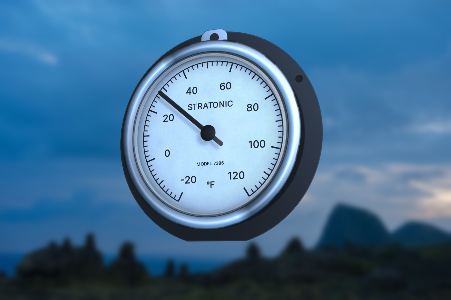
28 °F
